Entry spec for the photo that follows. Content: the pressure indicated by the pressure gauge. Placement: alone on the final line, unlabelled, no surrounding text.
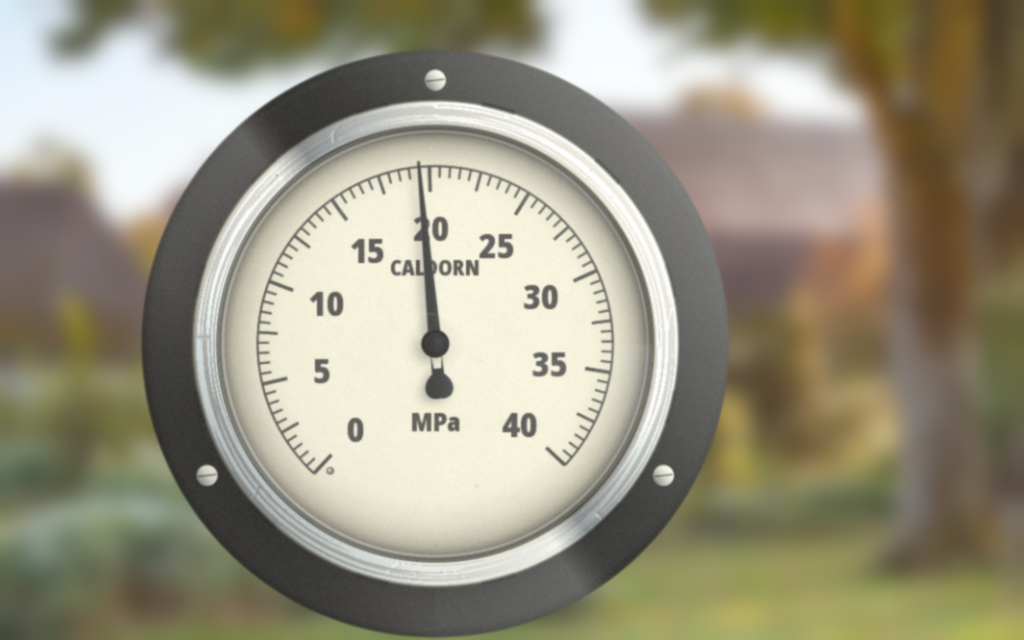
19.5 MPa
